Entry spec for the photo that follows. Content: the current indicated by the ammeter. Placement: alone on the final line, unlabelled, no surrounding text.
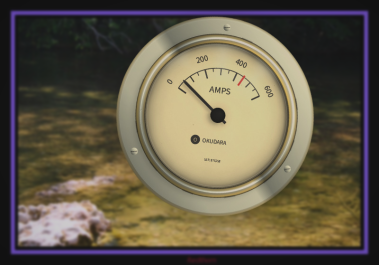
50 A
